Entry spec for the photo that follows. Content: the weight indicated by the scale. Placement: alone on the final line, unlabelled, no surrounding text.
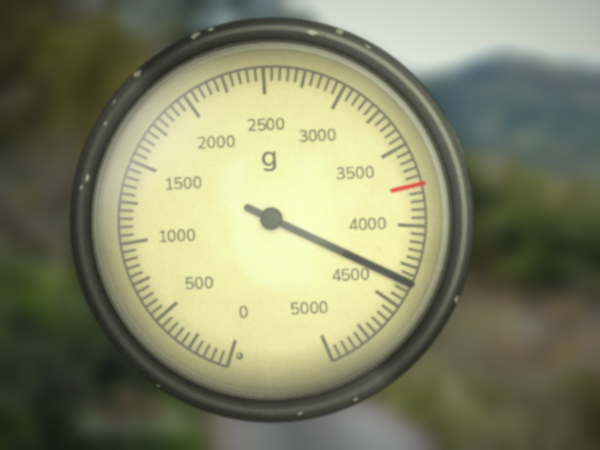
4350 g
